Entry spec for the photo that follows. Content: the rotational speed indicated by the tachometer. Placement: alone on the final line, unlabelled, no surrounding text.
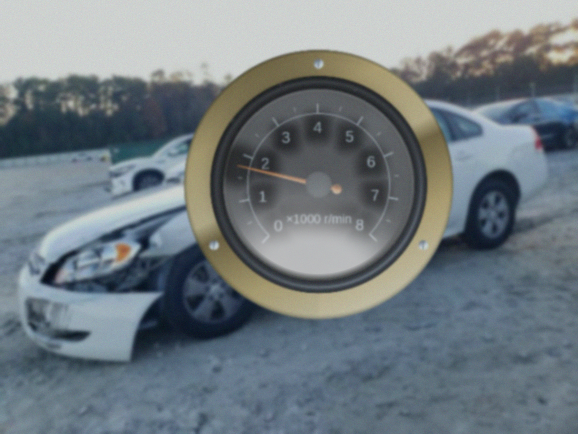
1750 rpm
